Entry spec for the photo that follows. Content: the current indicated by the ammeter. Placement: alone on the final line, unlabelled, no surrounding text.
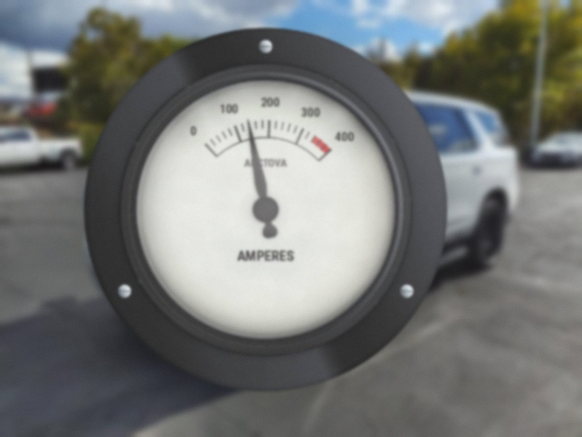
140 A
